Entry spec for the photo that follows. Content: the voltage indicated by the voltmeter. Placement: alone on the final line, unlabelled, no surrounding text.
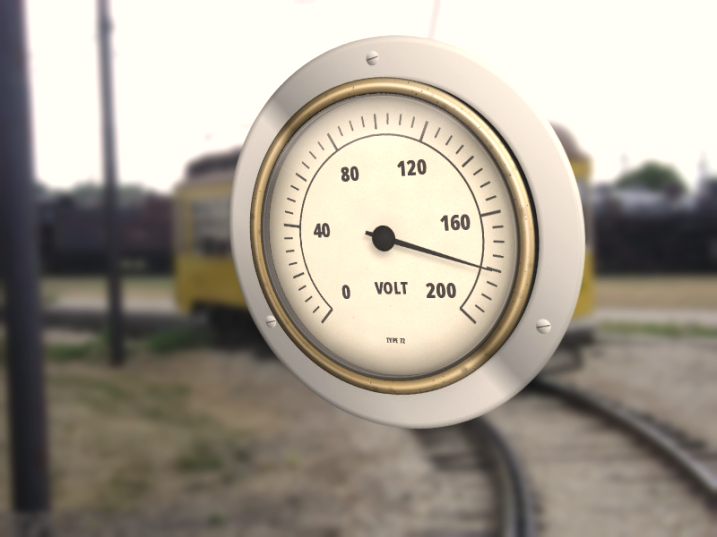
180 V
